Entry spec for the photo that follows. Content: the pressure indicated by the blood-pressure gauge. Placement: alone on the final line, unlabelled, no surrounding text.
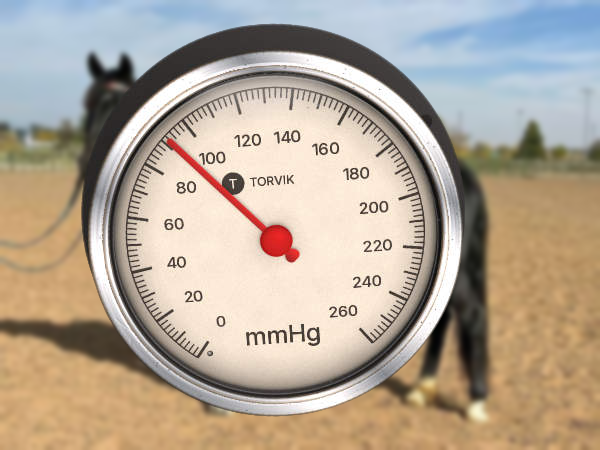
92 mmHg
